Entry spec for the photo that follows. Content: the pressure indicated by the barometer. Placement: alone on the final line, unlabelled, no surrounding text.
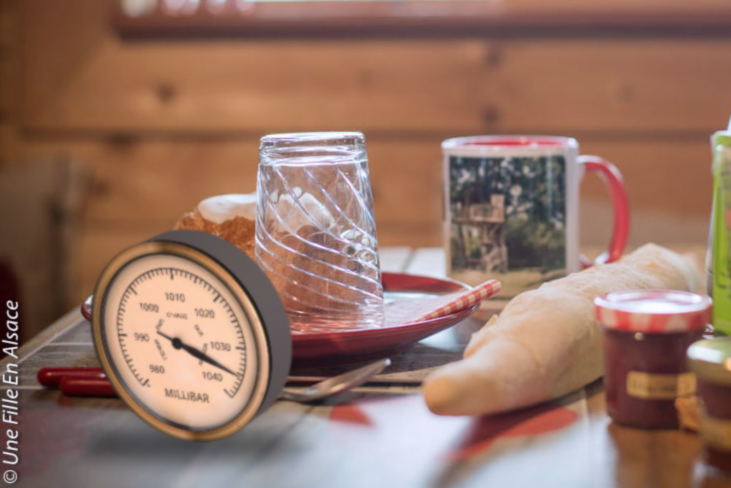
1035 mbar
